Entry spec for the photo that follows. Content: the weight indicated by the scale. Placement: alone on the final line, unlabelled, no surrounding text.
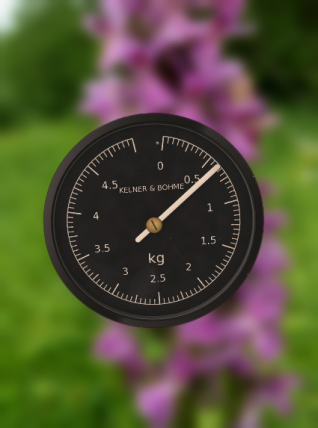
0.6 kg
